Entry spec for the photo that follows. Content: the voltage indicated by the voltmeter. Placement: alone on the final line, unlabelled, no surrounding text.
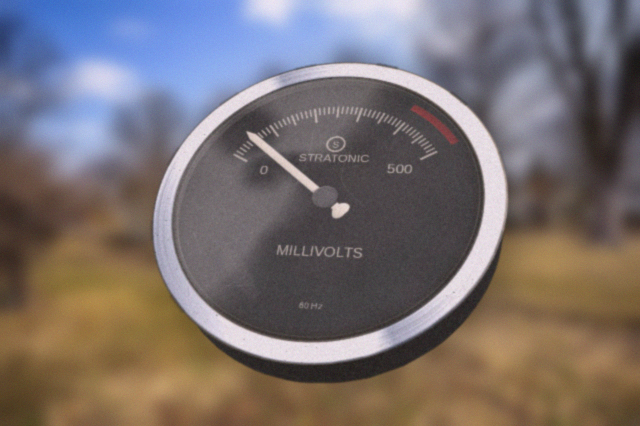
50 mV
